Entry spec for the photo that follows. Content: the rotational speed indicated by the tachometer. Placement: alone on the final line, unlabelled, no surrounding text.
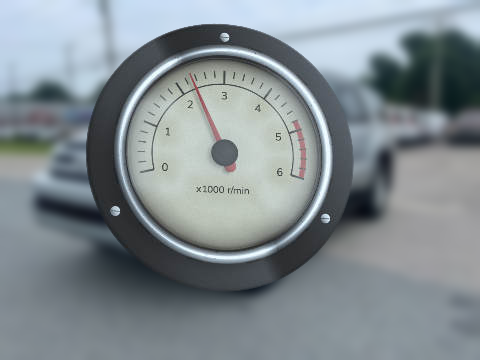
2300 rpm
